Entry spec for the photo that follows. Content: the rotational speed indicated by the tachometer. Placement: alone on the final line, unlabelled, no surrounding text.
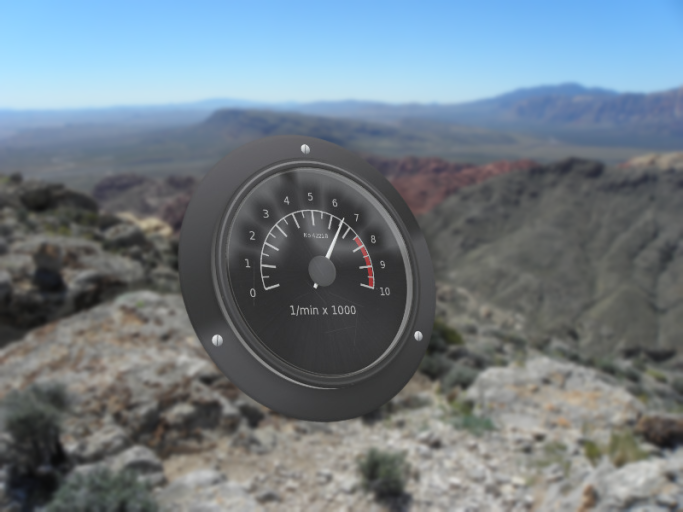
6500 rpm
